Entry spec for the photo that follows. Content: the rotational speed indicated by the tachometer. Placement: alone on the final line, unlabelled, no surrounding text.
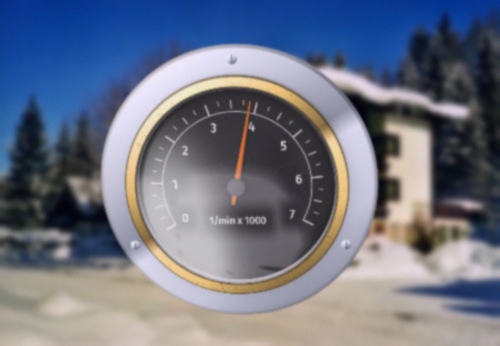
3875 rpm
